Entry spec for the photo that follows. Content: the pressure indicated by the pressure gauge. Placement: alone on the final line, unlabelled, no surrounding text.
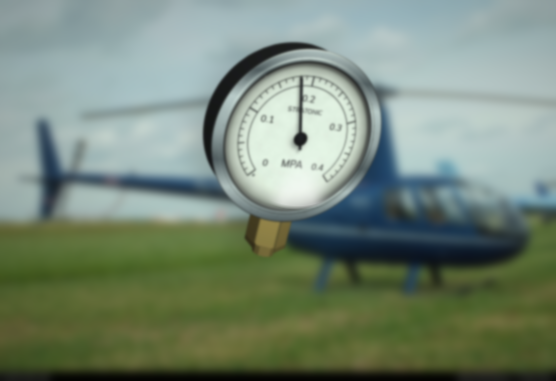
0.18 MPa
